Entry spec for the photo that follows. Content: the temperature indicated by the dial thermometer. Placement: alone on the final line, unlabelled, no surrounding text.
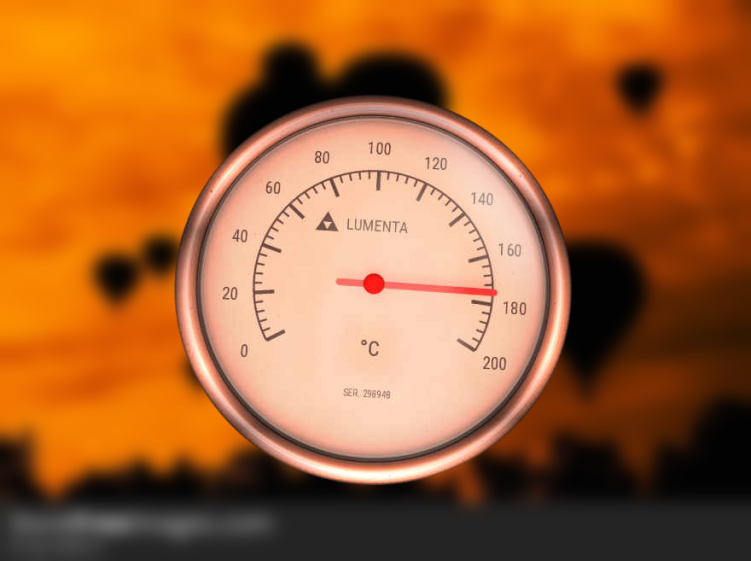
176 °C
